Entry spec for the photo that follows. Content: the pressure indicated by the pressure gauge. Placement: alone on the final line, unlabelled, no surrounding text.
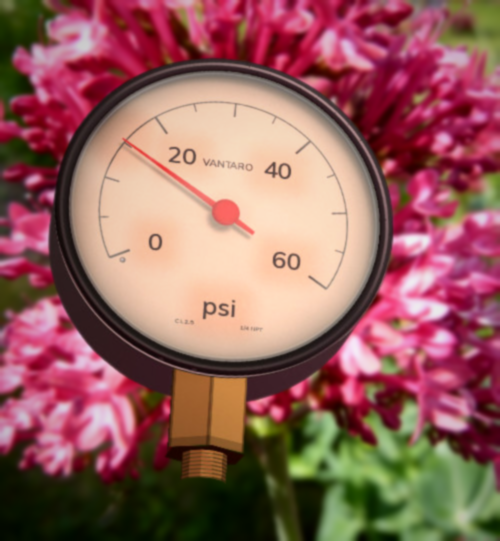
15 psi
